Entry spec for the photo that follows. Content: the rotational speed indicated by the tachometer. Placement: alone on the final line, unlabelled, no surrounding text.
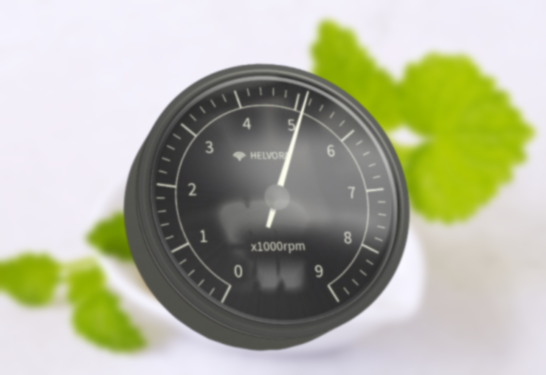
5100 rpm
